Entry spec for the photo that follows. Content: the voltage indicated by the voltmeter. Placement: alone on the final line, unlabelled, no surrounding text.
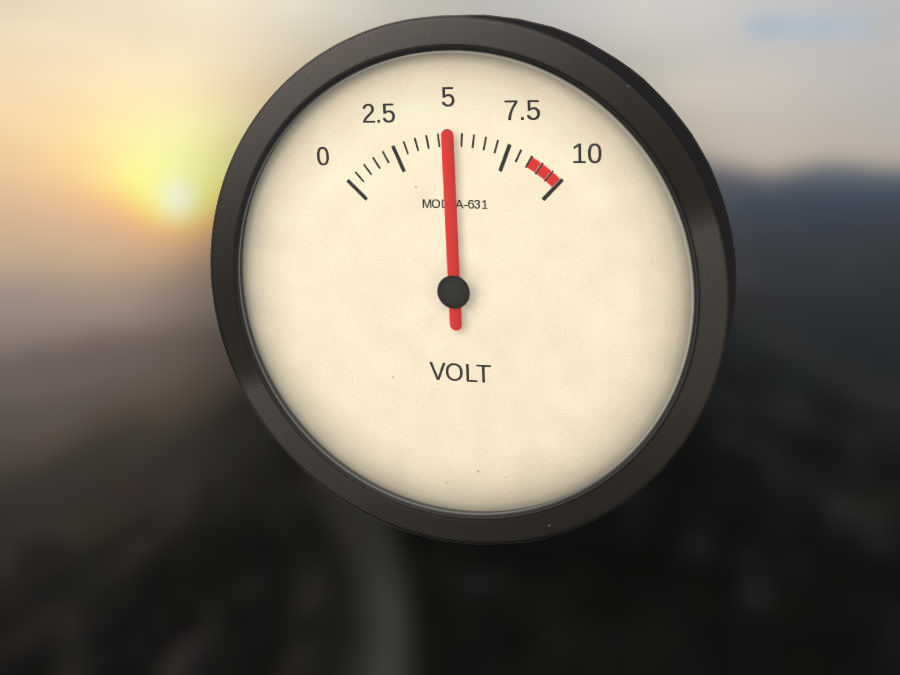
5 V
